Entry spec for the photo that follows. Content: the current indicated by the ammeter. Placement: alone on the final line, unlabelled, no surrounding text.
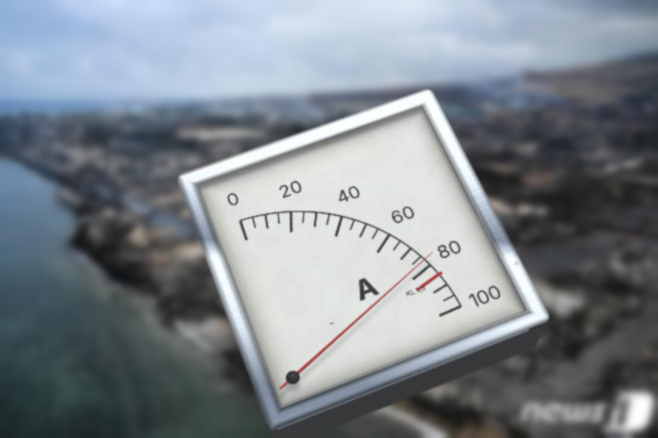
77.5 A
